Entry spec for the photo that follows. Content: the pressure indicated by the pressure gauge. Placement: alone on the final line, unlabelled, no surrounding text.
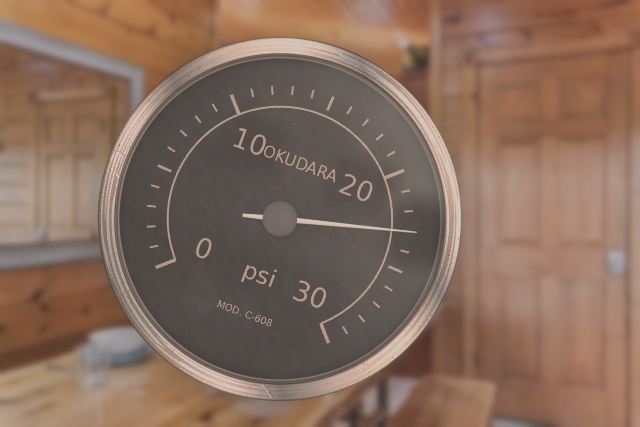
23 psi
